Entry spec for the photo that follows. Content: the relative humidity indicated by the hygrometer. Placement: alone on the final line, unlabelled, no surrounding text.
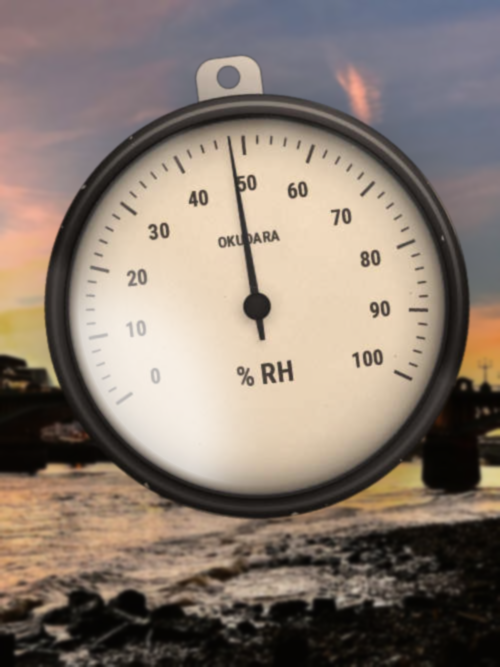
48 %
